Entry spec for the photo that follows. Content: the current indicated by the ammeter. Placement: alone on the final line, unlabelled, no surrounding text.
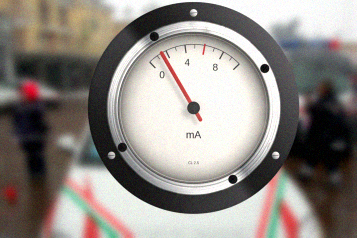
1.5 mA
